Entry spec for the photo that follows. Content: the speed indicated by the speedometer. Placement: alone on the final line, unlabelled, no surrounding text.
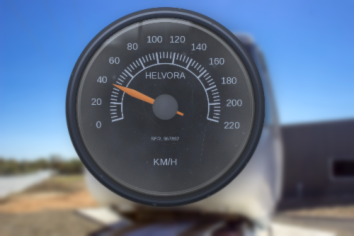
40 km/h
